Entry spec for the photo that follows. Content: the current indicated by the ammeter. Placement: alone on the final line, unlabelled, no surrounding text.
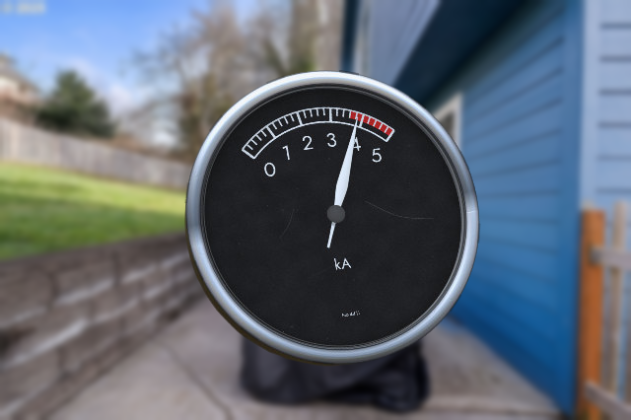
3.8 kA
